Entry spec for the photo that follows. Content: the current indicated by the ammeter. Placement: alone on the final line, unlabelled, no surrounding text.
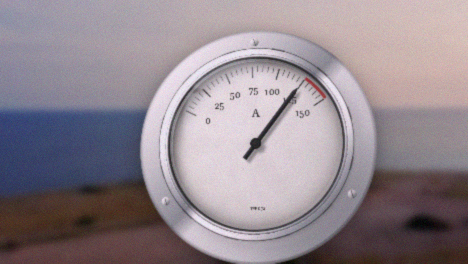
125 A
